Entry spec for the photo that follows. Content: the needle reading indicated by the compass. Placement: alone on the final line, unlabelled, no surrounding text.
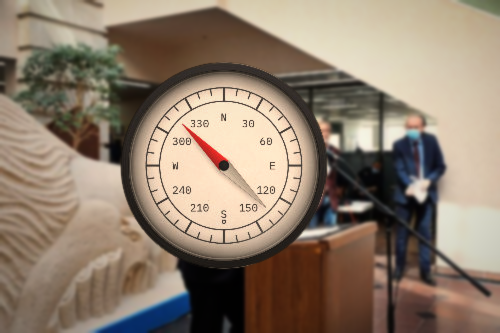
315 °
